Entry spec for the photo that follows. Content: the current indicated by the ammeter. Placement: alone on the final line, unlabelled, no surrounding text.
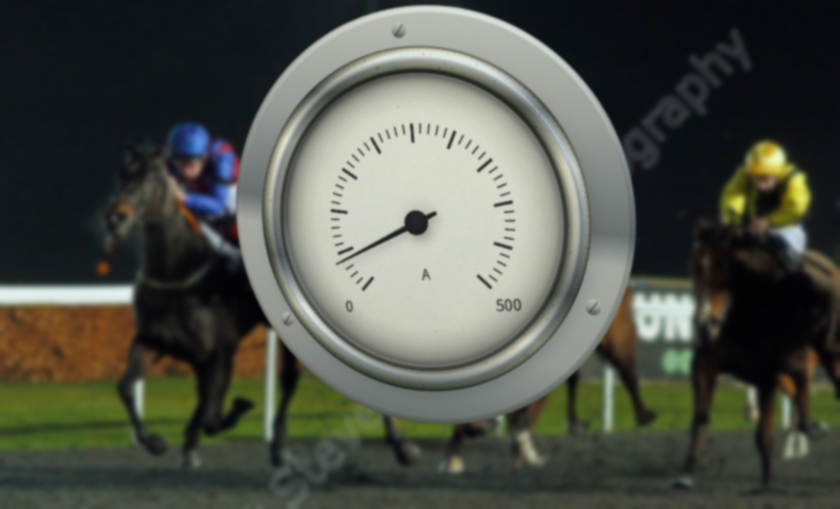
40 A
